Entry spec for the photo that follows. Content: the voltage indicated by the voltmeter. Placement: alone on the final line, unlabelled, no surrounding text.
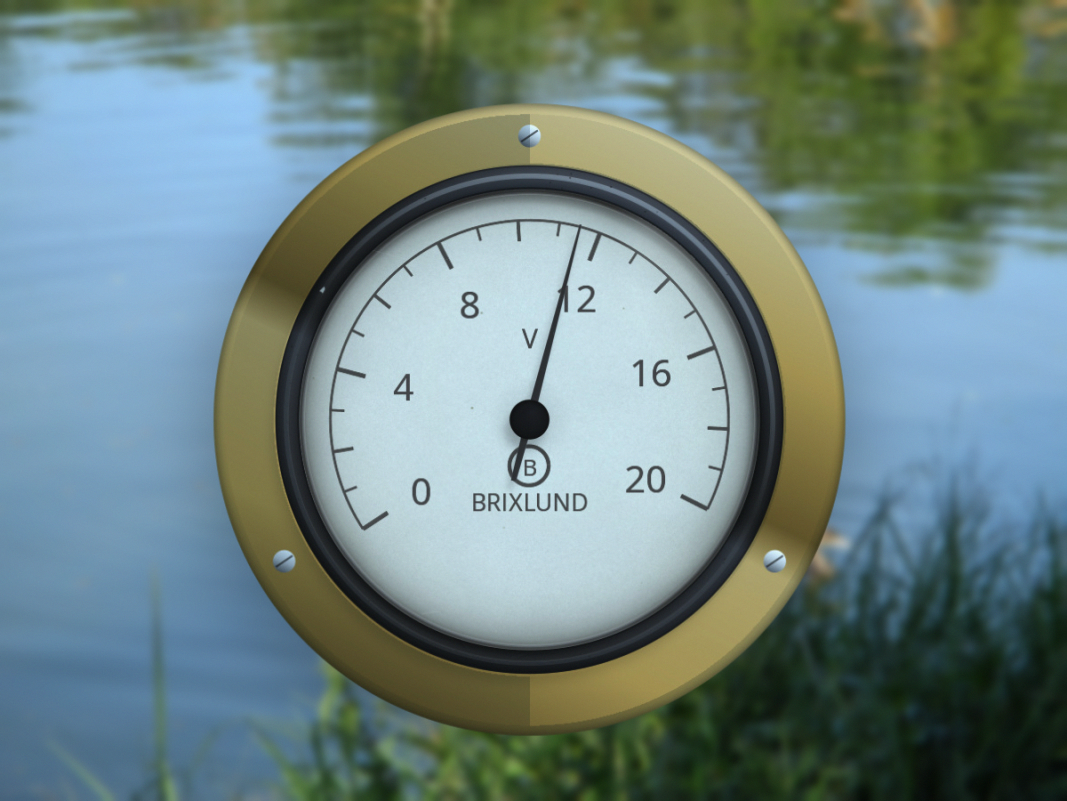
11.5 V
